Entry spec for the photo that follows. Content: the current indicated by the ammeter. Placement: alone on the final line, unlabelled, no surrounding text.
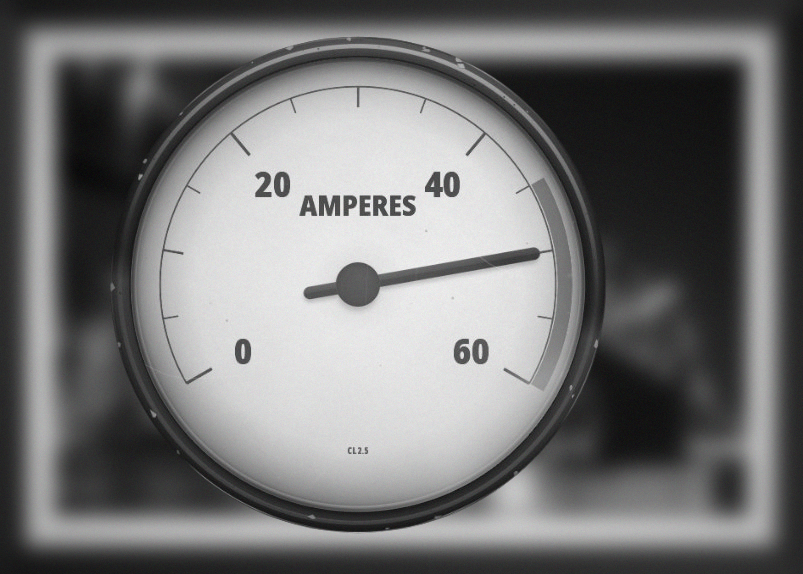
50 A
